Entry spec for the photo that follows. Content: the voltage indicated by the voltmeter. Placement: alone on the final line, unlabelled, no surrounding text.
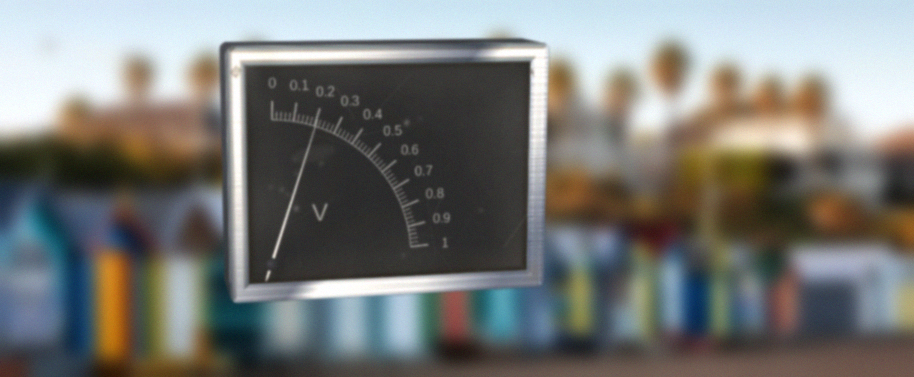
0.2 V
